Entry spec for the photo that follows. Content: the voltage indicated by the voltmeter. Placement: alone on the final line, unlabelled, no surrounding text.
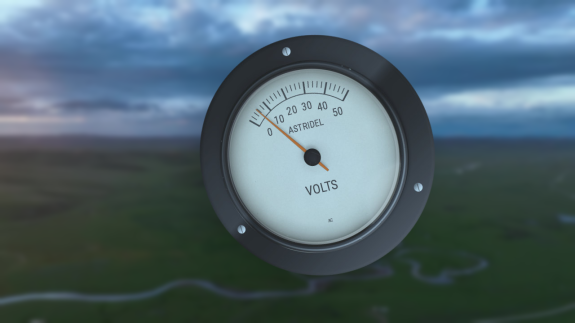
6 V
